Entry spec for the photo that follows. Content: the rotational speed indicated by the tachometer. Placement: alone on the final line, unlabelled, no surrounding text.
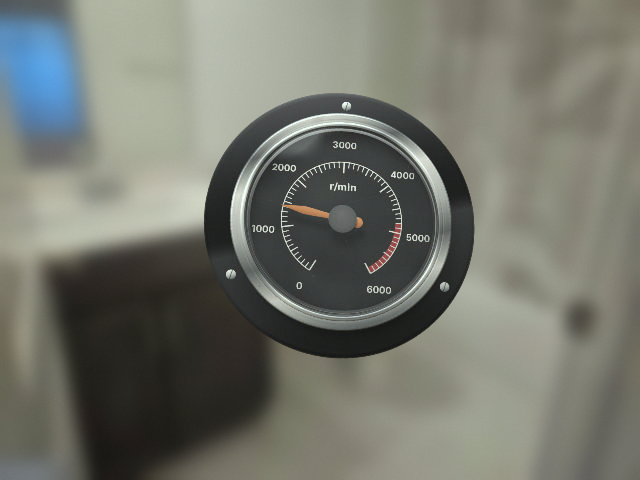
1400 rpm
